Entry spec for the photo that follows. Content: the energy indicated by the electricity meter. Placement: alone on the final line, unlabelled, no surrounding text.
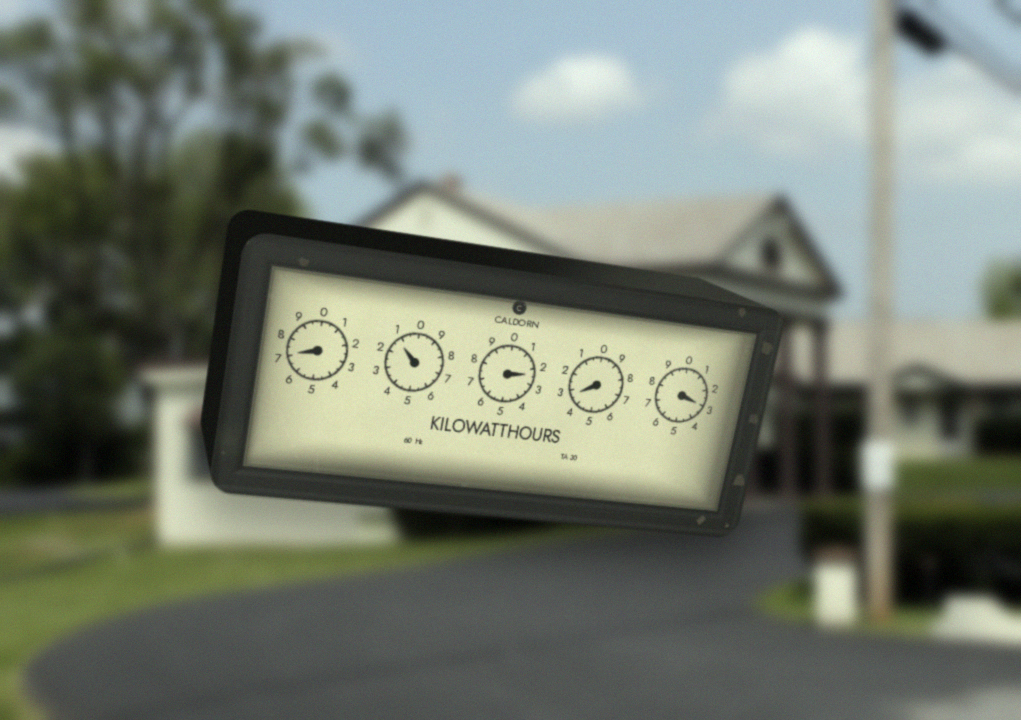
71233 kWh
